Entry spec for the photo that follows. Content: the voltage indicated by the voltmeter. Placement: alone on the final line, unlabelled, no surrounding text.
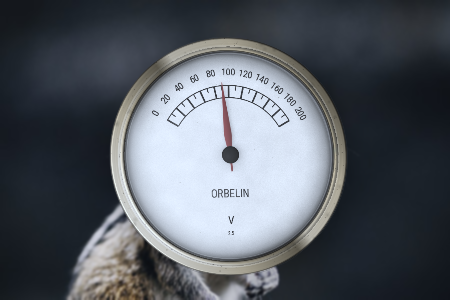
90 V
